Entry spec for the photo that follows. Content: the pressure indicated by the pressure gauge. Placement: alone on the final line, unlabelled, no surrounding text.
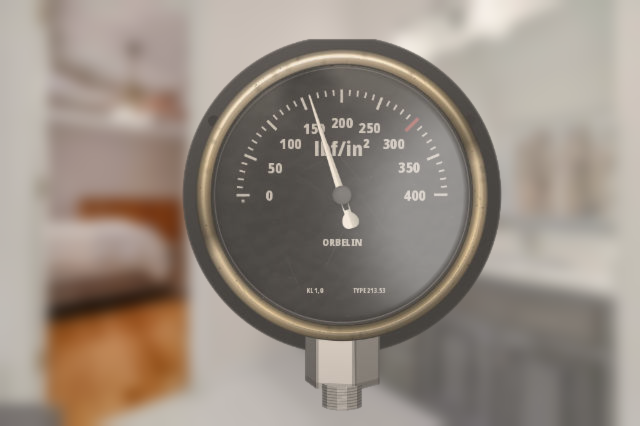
160 psi
